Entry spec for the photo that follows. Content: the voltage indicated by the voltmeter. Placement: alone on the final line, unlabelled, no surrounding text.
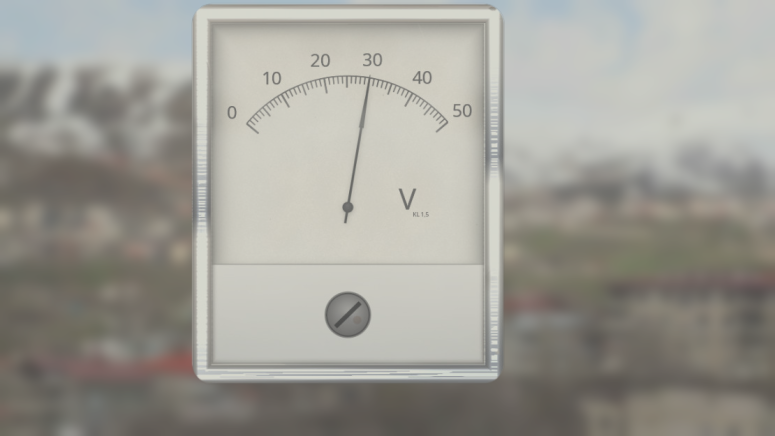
30 V
